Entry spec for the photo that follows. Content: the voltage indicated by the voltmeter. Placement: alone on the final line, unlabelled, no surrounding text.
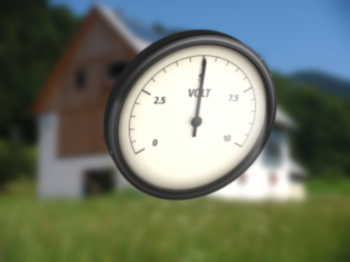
5 V
